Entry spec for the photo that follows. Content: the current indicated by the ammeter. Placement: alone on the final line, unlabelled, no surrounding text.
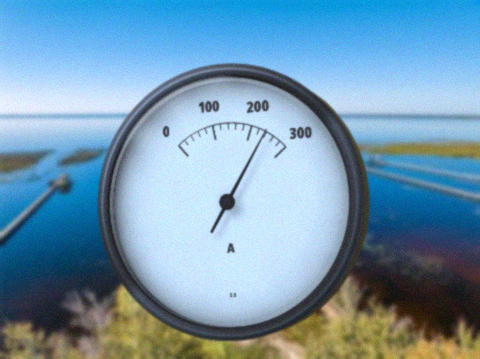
240 A
